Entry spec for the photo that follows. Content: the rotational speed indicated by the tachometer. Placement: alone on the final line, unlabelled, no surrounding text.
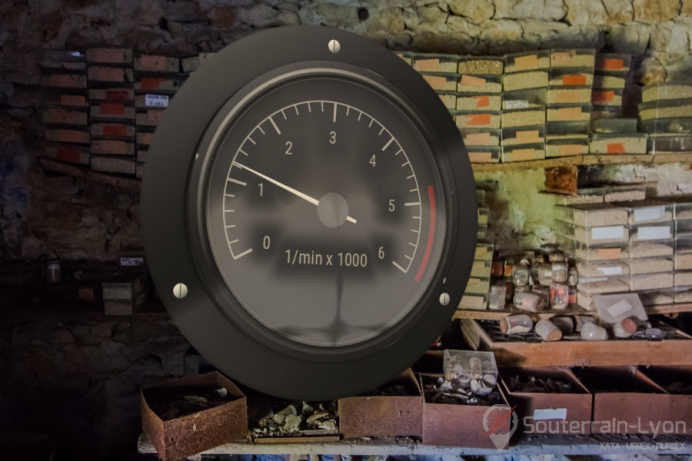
1200 rpm
